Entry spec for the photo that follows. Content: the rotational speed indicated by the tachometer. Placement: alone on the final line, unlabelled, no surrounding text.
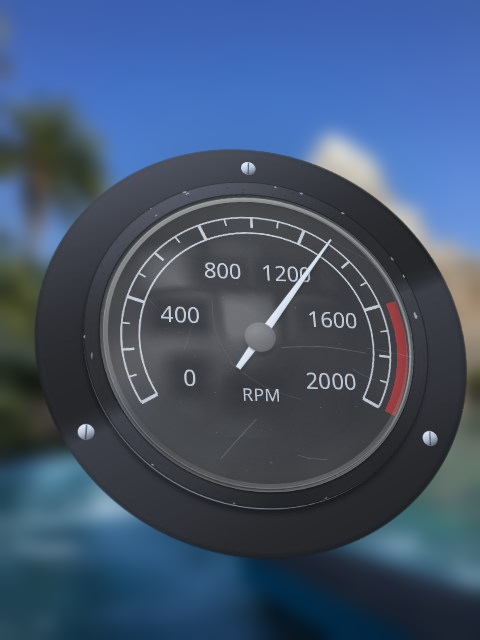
1300 rpm
